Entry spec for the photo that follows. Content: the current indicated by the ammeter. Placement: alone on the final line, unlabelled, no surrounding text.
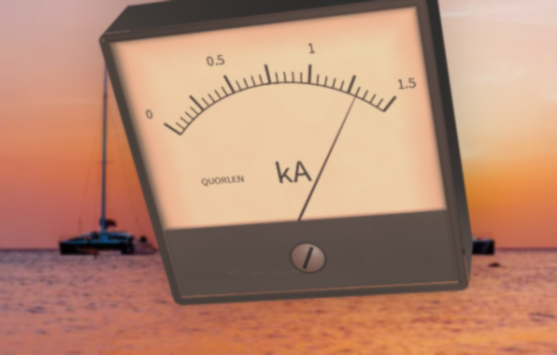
1.3 kA
